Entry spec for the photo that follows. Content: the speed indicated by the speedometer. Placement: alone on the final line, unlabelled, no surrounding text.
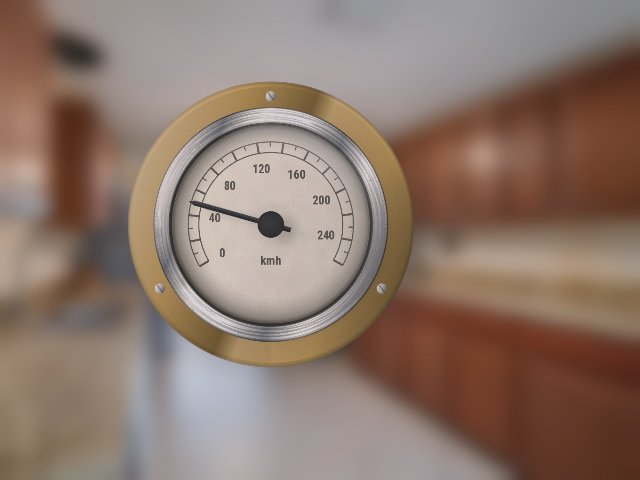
50 km/h
